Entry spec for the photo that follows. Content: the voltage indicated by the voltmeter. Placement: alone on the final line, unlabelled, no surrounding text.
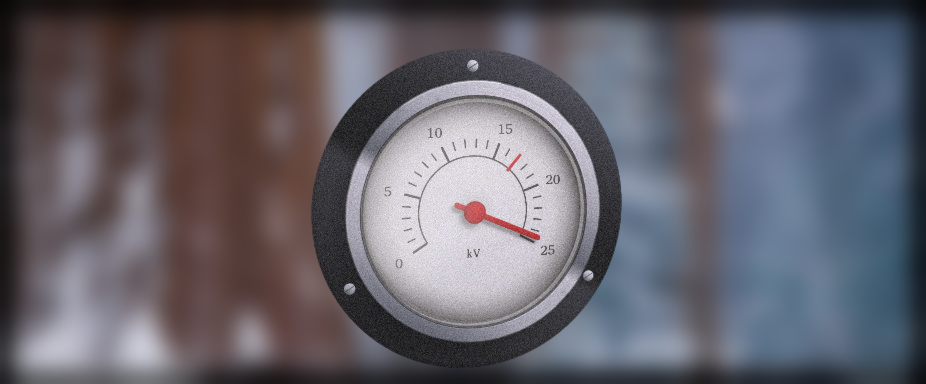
24.5 kV
